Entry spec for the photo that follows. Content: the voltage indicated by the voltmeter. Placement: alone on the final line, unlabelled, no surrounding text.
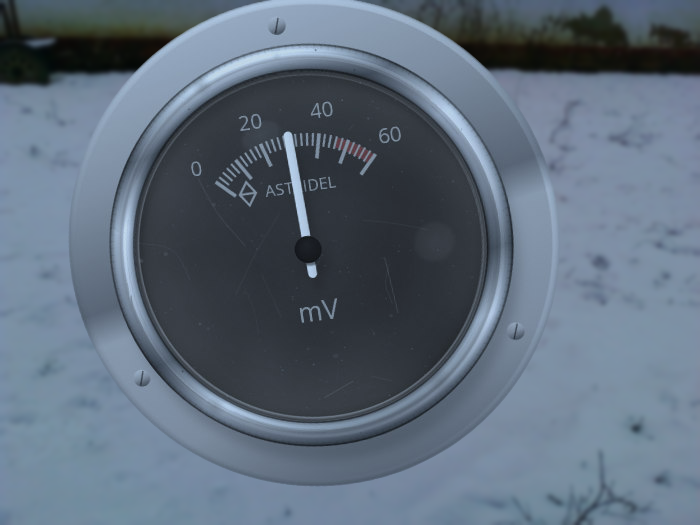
30 mV
